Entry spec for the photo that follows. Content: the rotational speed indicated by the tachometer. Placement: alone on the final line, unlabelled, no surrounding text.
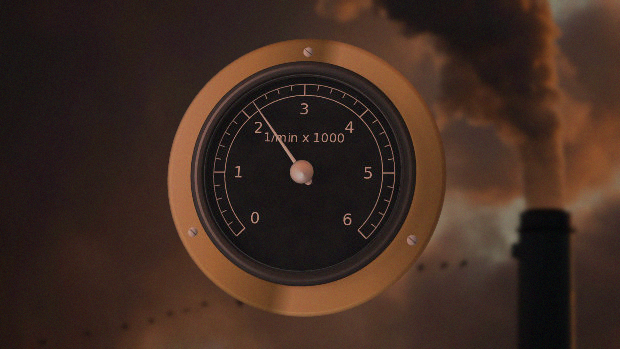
2200 rpm
